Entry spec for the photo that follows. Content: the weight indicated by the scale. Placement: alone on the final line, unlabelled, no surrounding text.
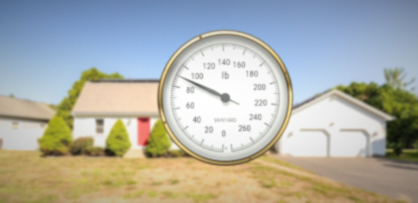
90 lb
